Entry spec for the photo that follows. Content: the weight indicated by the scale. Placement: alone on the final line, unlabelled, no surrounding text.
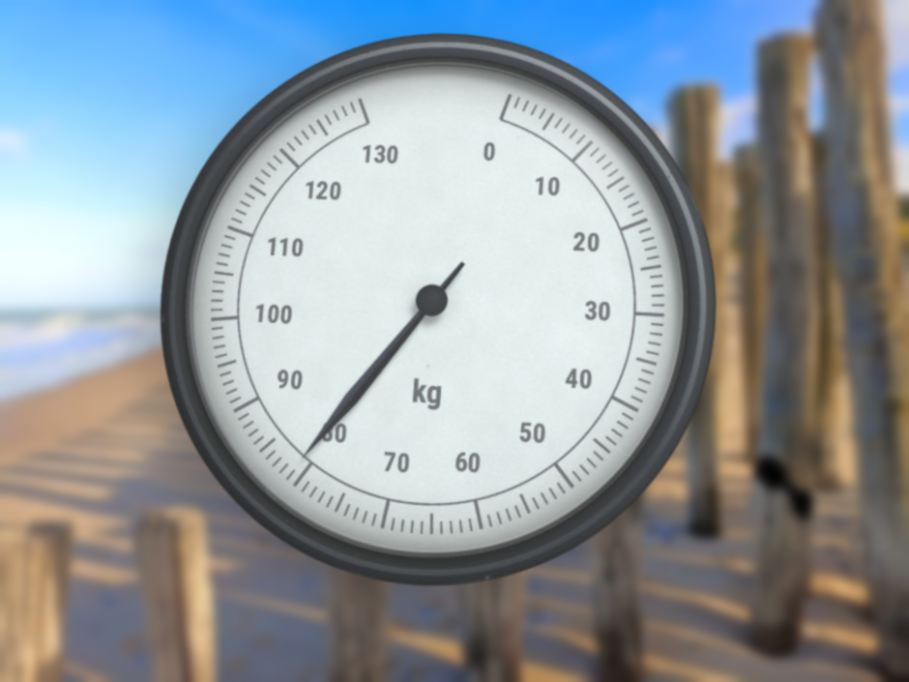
81 kg
